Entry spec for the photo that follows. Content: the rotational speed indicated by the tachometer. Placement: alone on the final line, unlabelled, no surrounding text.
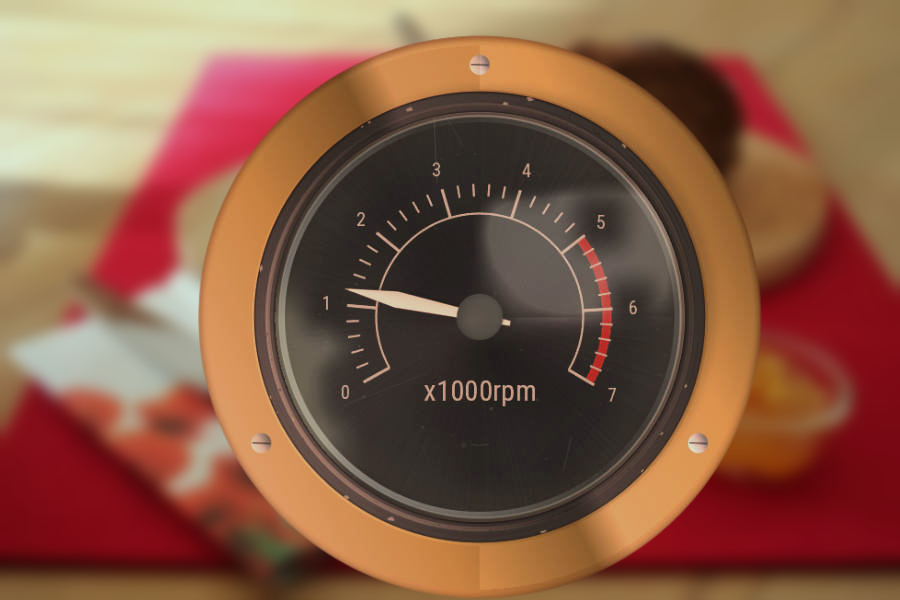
1200 rpm
